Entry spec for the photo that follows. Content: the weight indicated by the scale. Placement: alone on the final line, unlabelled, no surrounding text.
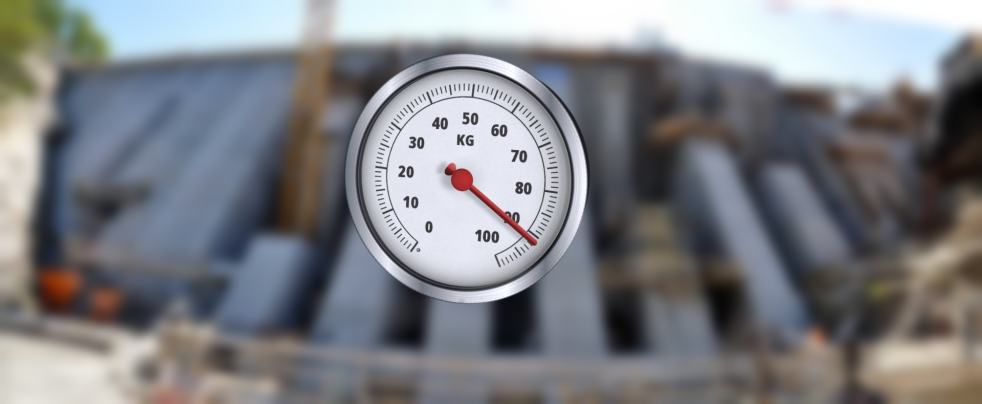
91 kg
